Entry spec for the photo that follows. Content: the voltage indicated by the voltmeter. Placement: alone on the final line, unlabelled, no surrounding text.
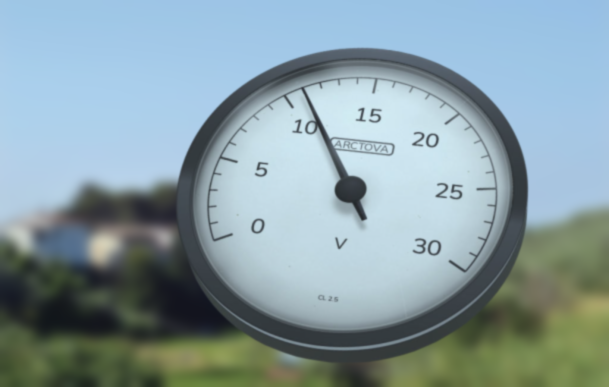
11 V
